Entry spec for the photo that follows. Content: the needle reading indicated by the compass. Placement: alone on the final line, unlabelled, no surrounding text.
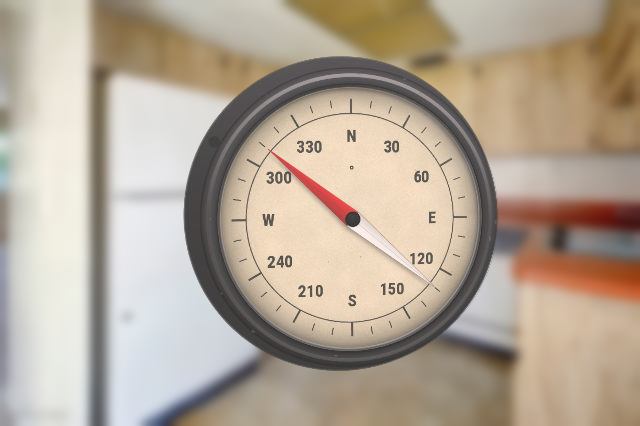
310 °
